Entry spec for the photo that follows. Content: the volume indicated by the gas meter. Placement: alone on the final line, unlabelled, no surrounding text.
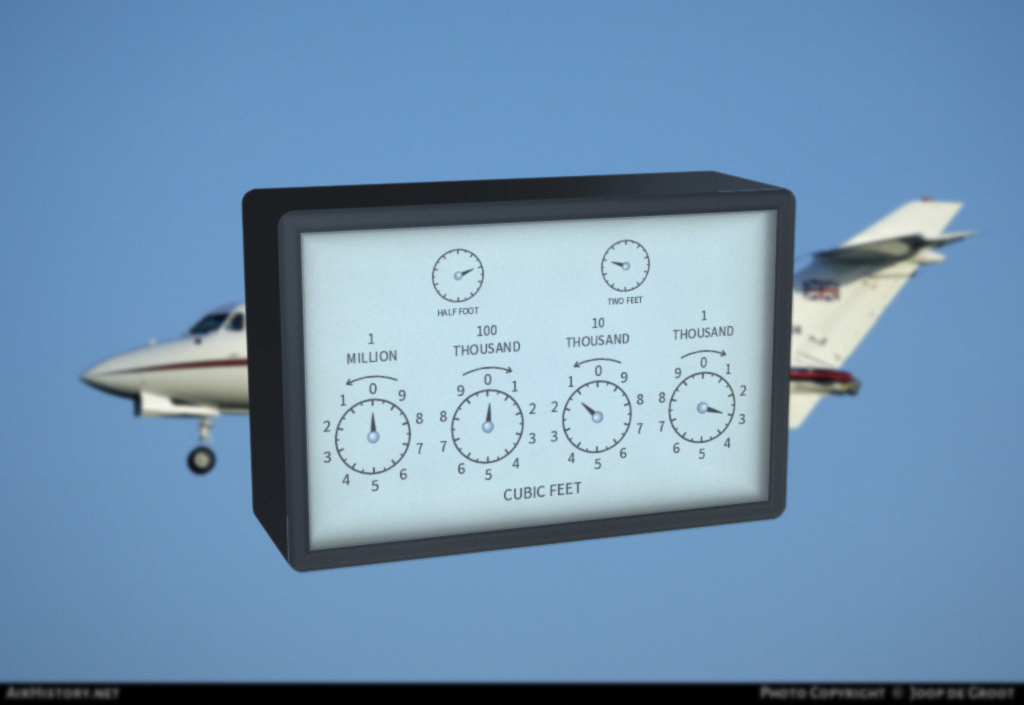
1300 ft³
